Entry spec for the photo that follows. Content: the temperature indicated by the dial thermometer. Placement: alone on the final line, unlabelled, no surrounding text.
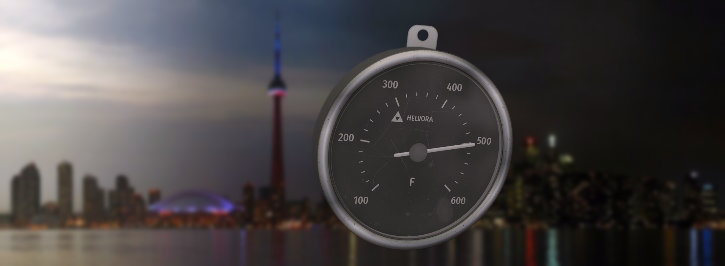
500 °F
